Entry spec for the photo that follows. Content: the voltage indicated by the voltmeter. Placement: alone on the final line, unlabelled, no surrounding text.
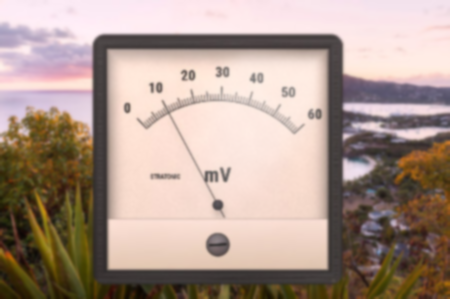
10 mV
